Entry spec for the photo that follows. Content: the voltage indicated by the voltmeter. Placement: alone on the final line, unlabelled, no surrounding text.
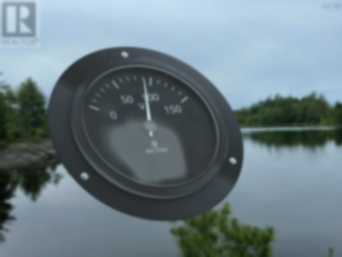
90 V
